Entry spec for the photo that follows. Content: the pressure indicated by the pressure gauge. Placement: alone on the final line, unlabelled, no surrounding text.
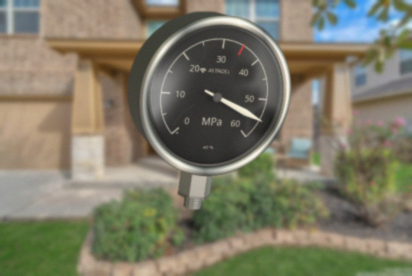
55 MPa
